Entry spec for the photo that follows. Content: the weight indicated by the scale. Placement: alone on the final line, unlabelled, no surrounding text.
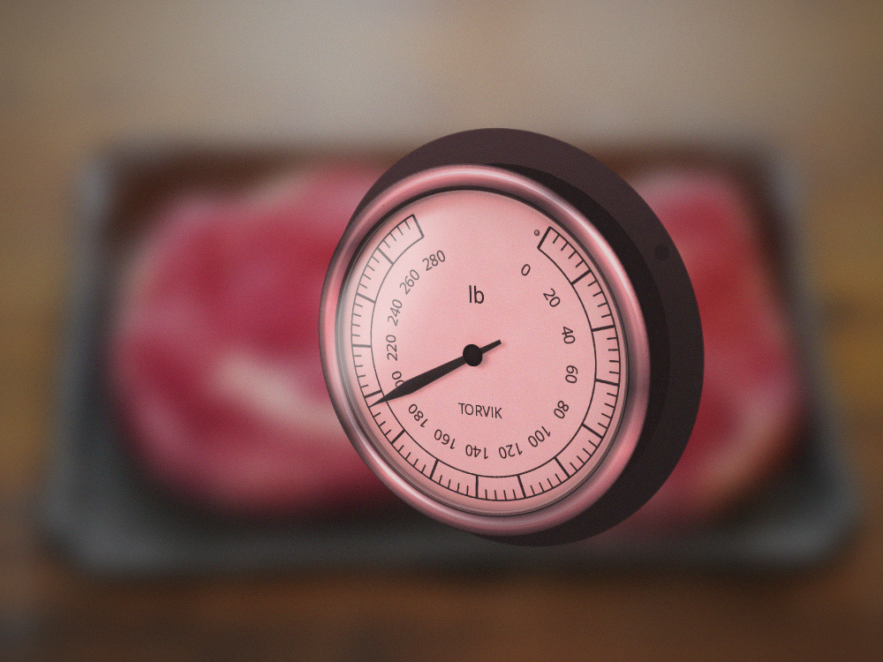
196 lb
